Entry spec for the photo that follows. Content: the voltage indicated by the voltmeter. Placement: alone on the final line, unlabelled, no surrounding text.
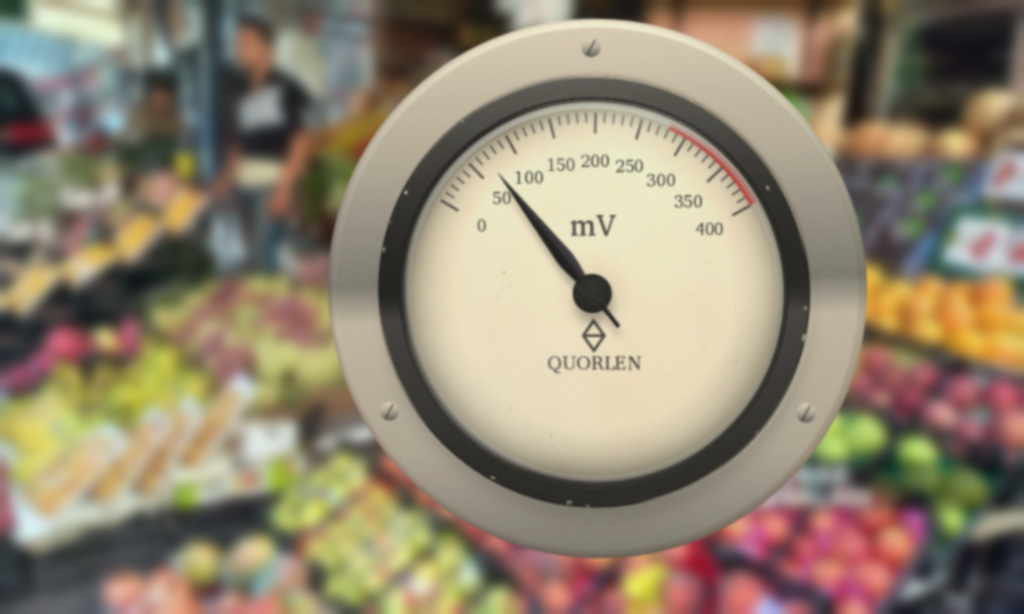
70 mV
